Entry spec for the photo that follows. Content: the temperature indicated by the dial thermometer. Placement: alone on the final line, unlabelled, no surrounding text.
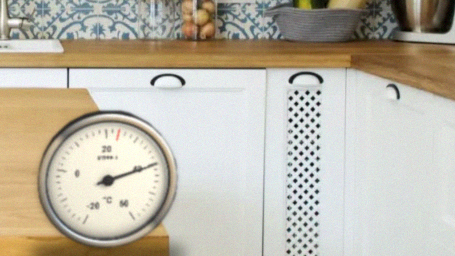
40 °C
